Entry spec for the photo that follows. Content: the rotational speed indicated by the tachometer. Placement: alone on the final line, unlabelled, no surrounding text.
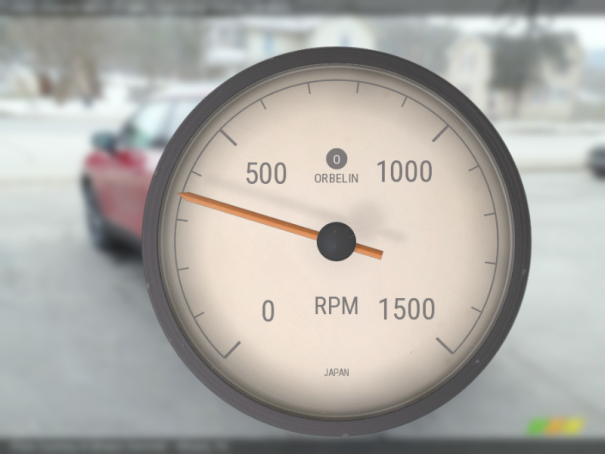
350 rpm
